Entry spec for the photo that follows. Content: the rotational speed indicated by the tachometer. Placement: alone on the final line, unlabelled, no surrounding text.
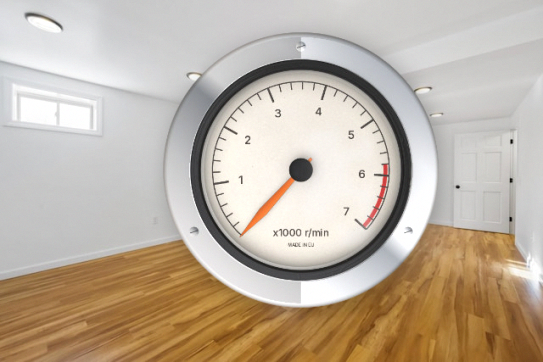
0 rpm
